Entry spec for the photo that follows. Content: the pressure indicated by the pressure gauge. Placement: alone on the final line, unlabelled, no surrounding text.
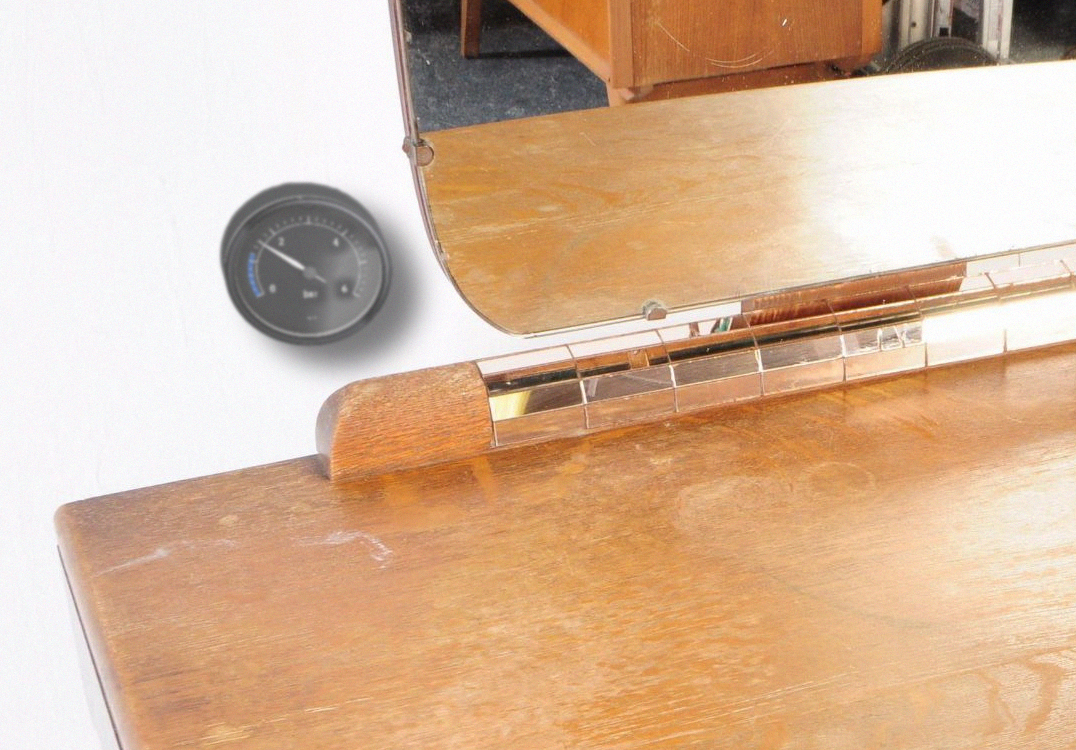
1.6 bar
